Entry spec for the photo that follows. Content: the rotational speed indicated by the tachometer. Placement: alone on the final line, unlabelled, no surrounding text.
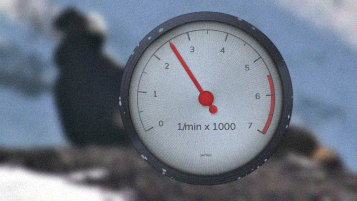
2500 rpm
